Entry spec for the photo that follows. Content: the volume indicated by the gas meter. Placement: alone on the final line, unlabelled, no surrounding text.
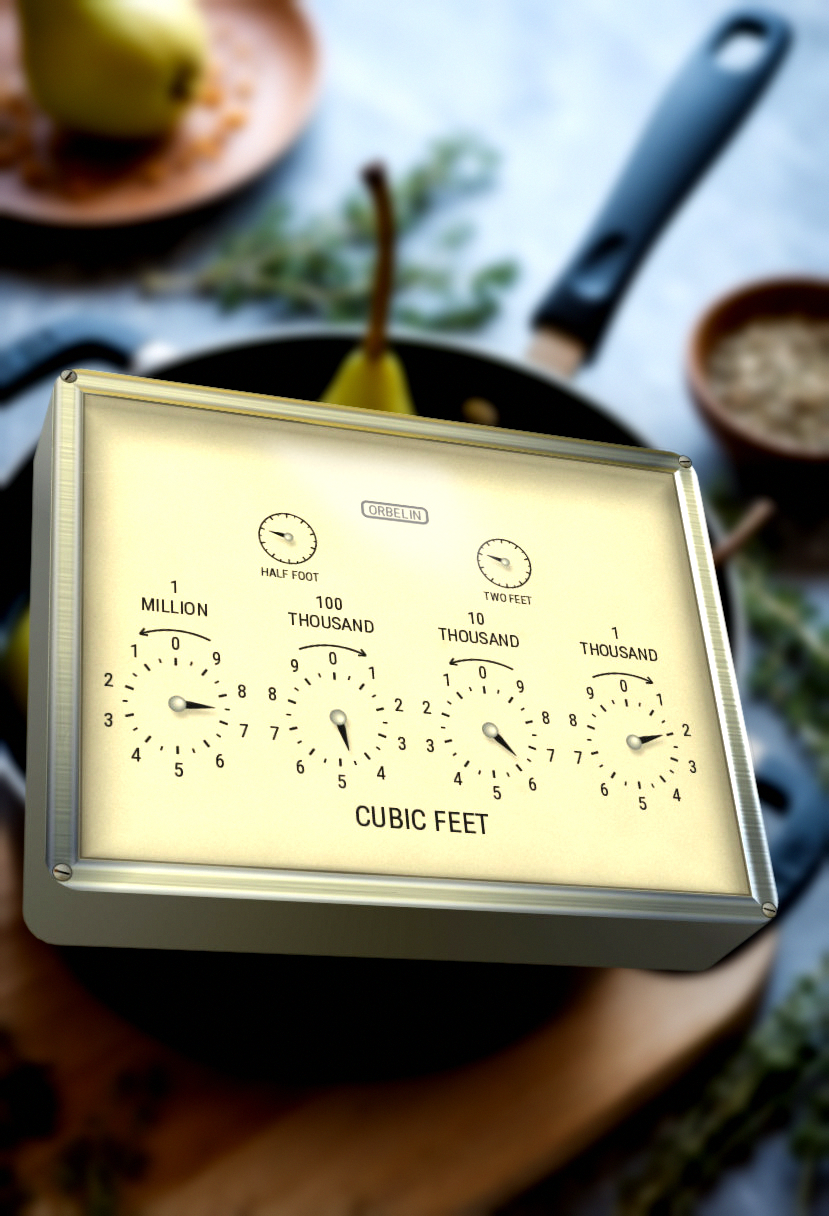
746200 ft³
